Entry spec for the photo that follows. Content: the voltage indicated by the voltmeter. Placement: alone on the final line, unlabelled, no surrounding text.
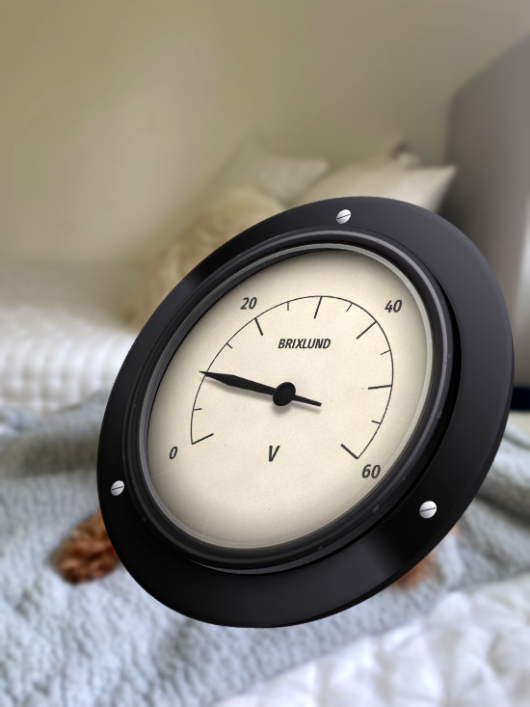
10 V
